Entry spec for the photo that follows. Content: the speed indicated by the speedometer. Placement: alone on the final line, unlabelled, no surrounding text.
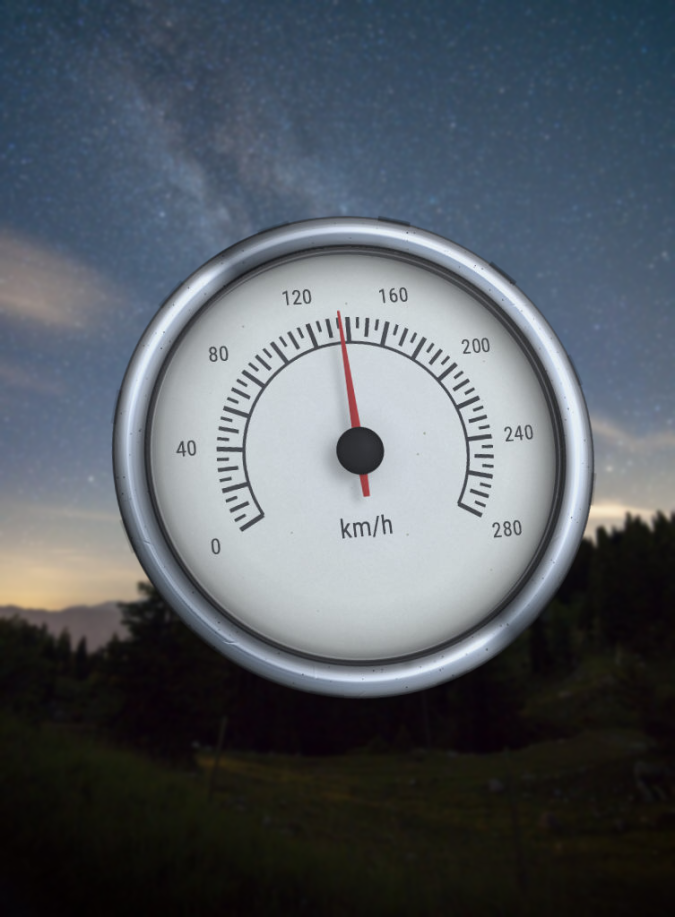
135 km/h
